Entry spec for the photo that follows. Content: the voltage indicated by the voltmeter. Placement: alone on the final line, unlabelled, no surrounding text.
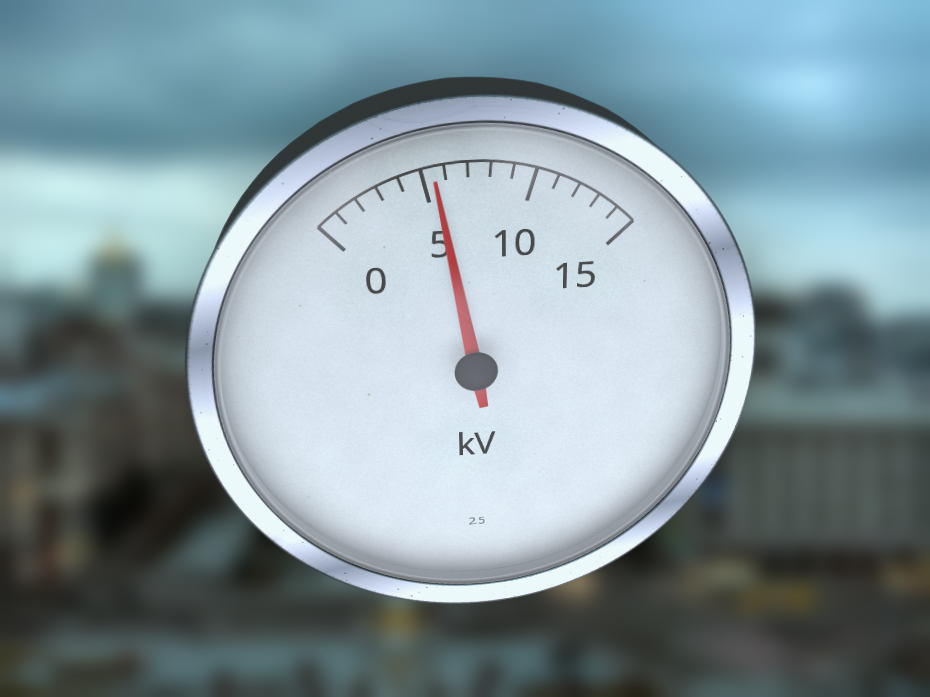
5.5 kV
